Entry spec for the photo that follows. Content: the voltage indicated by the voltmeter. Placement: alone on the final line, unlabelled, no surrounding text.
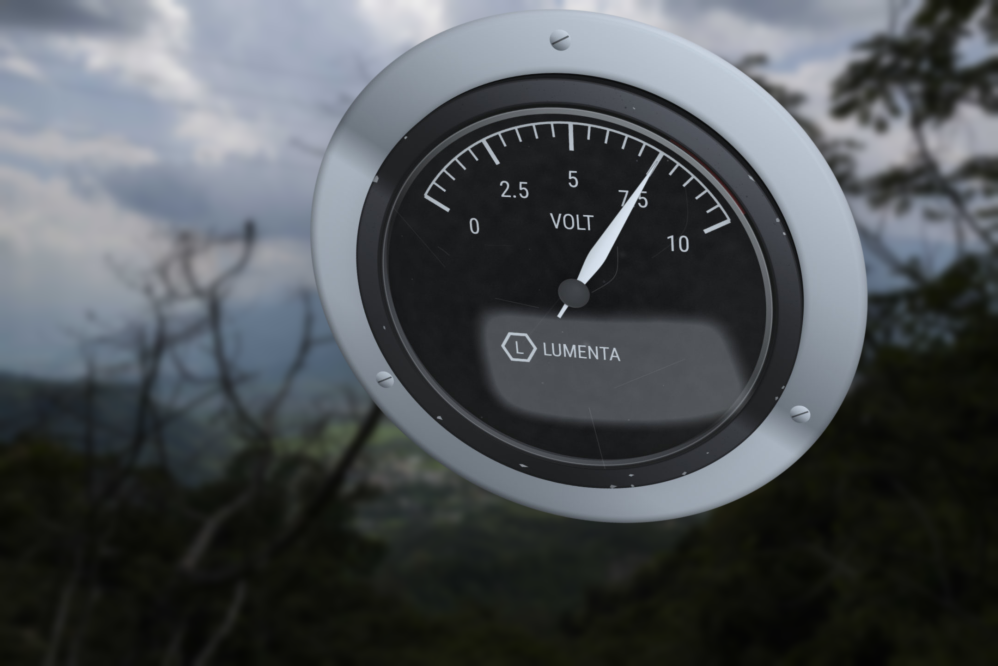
7.5 V
